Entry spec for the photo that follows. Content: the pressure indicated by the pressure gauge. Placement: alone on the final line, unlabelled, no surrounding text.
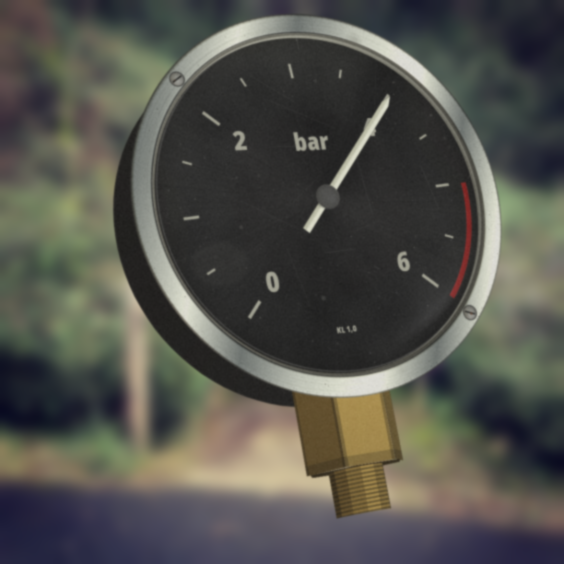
4 bar
